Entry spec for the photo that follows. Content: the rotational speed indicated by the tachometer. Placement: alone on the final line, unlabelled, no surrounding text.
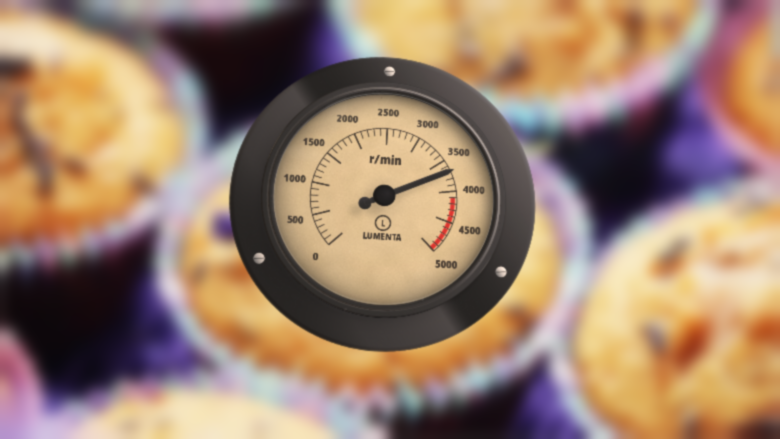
3700 rpm
